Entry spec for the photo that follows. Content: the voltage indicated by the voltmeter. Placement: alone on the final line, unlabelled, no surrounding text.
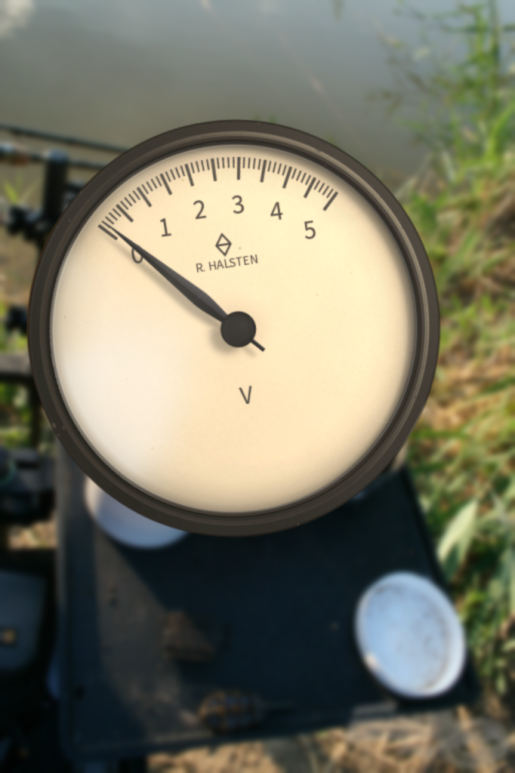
0.1 V
